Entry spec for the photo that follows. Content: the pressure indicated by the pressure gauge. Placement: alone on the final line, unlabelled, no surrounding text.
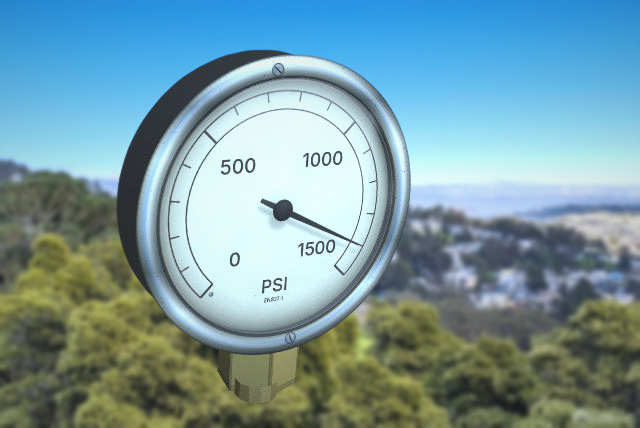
1400 psi
